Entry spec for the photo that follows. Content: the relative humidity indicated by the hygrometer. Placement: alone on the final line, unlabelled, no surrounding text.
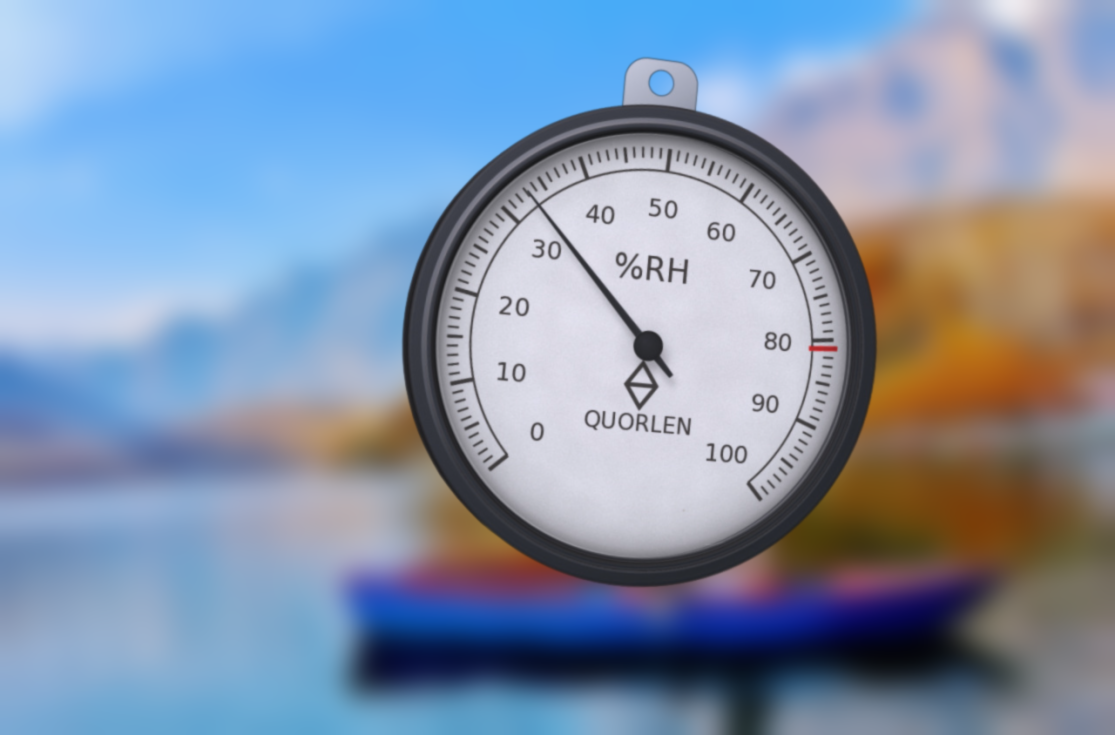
33 %
